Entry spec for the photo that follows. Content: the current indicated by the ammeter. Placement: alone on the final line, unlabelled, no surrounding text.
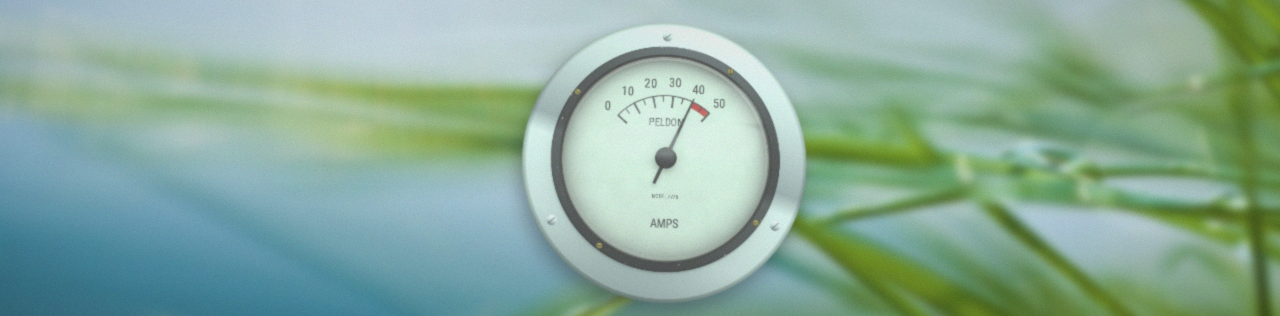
40 A
